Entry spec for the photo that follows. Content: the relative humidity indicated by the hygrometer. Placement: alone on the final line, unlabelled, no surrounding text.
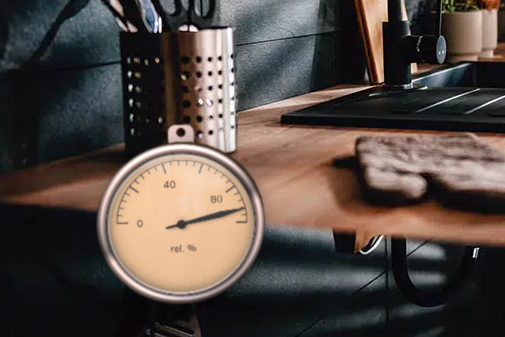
92 %
